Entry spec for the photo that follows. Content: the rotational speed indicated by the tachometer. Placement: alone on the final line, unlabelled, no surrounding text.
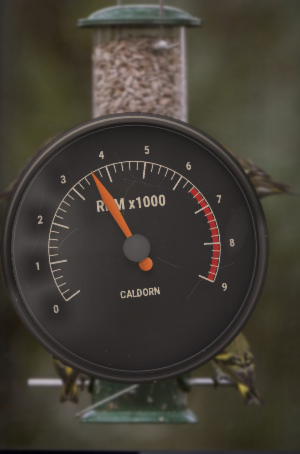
3600 rpm
